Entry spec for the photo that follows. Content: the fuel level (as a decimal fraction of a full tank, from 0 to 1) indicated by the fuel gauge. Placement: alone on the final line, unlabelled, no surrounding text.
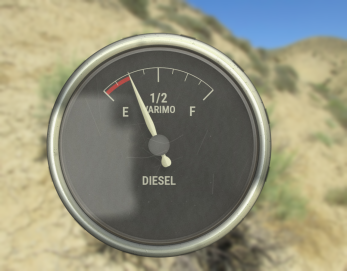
0.25
